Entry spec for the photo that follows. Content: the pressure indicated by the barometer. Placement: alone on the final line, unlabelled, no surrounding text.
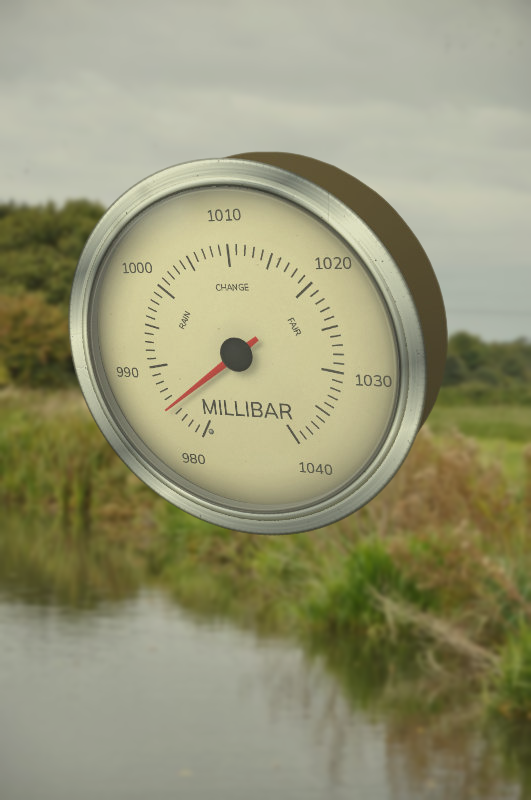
985 mbar
